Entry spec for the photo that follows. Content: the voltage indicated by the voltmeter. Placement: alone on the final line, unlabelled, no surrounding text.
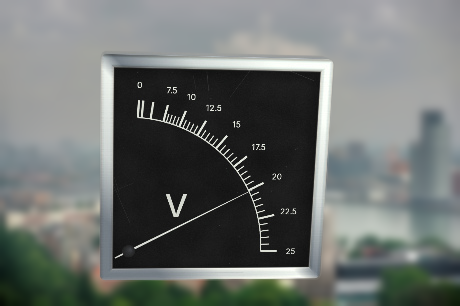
20 V
